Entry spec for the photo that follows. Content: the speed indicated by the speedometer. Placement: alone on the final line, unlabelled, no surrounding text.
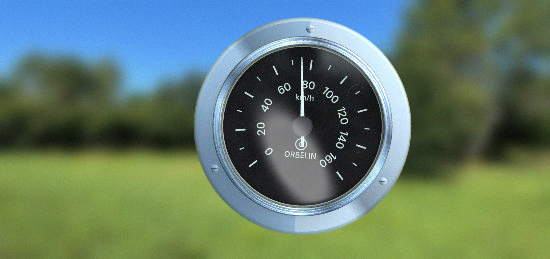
75 km/h
